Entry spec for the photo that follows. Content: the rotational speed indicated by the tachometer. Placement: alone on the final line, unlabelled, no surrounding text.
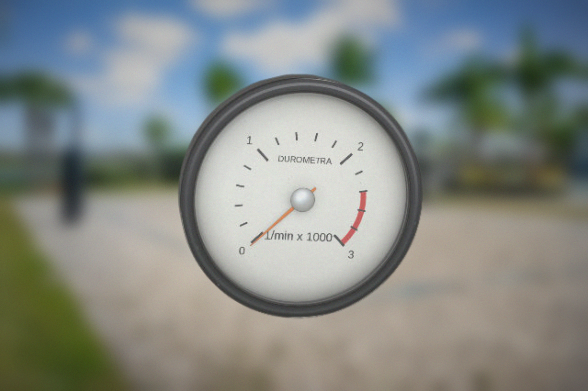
0 rpm
